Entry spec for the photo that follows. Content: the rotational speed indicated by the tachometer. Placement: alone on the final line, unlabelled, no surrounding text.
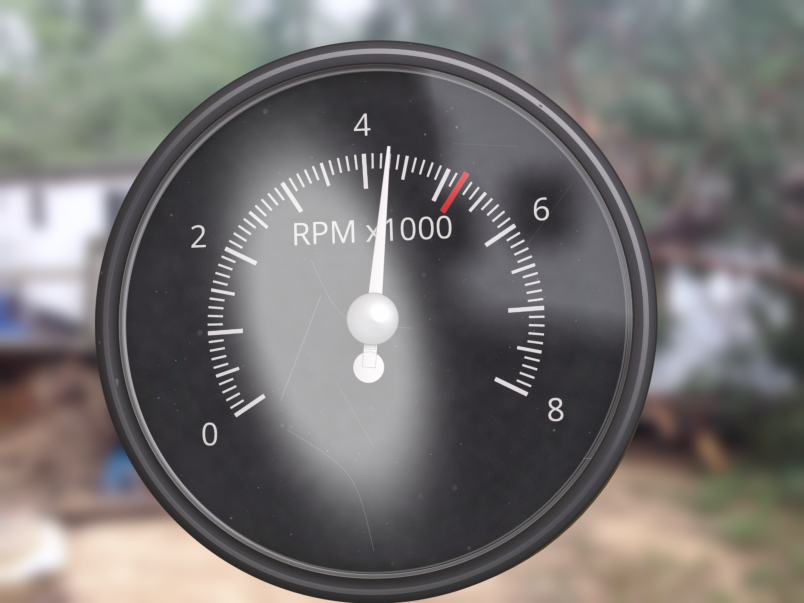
4300 rpm
